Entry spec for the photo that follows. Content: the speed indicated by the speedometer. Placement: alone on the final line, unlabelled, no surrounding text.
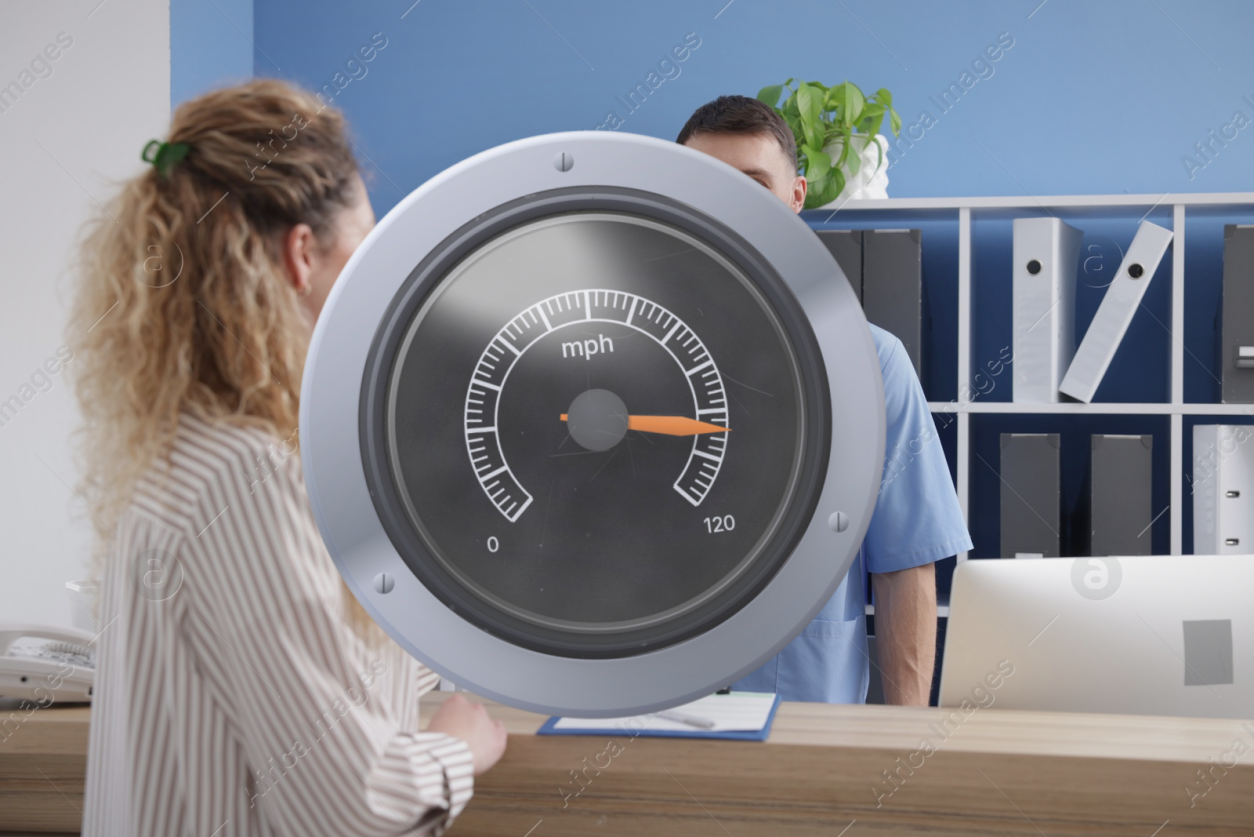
104 mph
